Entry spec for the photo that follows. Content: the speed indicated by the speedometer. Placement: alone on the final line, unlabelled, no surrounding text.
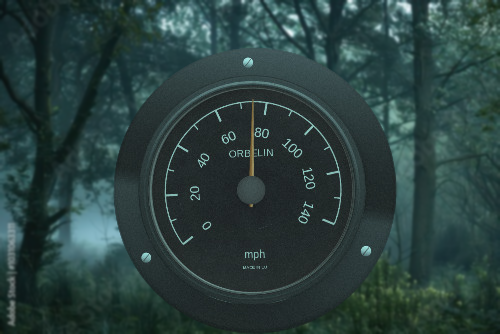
75 mph
